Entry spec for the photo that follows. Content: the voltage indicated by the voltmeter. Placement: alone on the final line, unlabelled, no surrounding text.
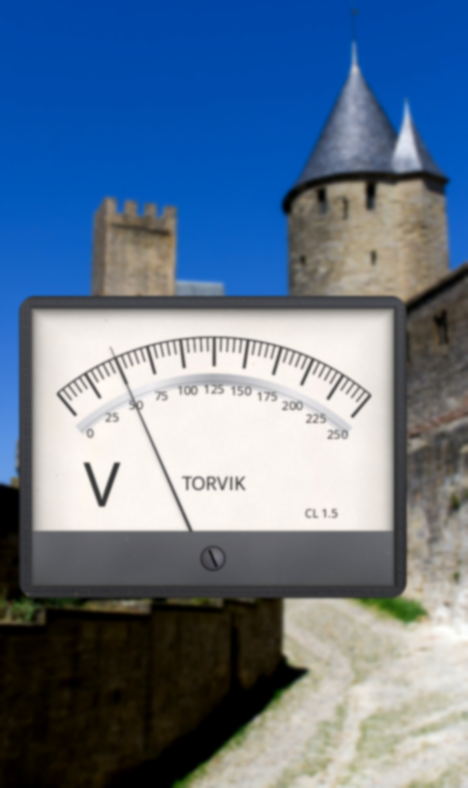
50 V
